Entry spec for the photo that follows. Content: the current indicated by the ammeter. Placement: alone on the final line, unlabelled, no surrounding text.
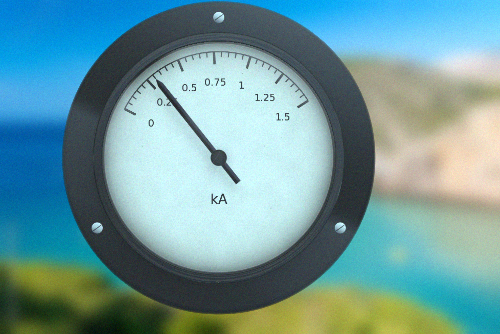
0.3 kA
